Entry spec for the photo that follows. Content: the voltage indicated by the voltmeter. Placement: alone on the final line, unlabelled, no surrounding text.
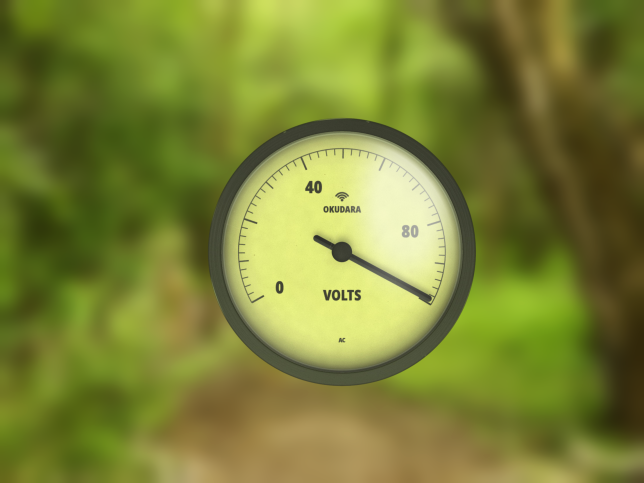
99 V
